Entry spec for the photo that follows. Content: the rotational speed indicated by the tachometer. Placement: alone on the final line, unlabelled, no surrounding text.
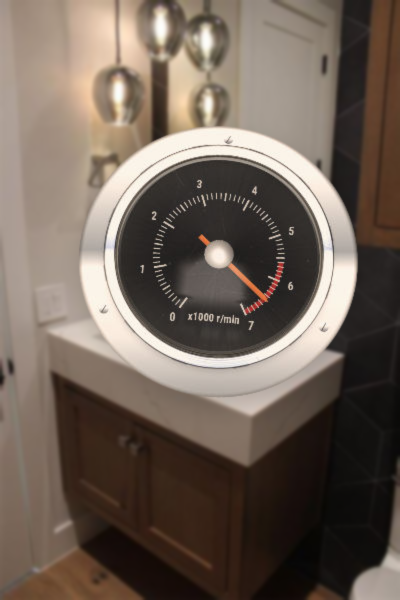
6500 rpm
